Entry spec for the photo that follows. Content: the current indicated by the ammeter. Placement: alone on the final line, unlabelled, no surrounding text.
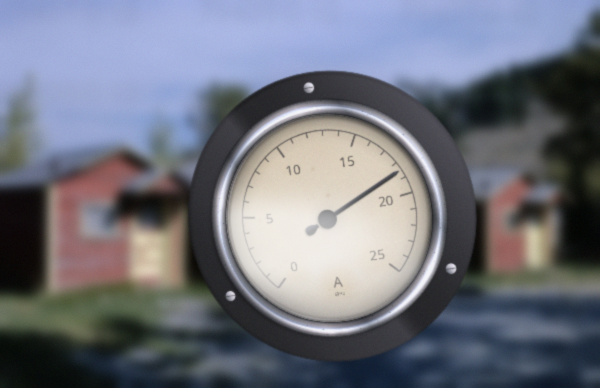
18.5 A
